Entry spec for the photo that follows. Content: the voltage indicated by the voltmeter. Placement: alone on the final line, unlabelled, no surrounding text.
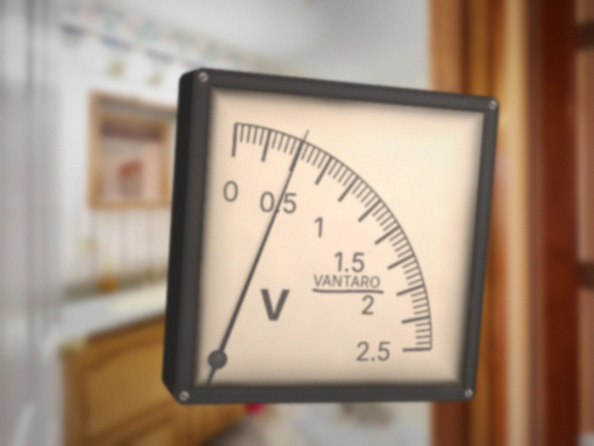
0.5 V
